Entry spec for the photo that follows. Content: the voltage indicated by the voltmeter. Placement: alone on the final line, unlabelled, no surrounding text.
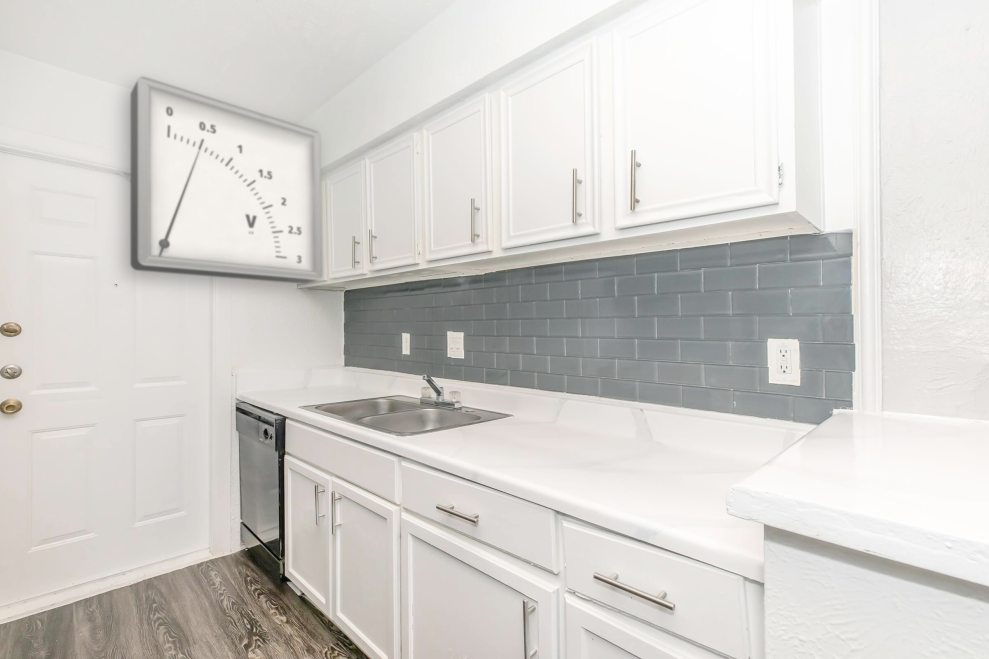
0.5 V
